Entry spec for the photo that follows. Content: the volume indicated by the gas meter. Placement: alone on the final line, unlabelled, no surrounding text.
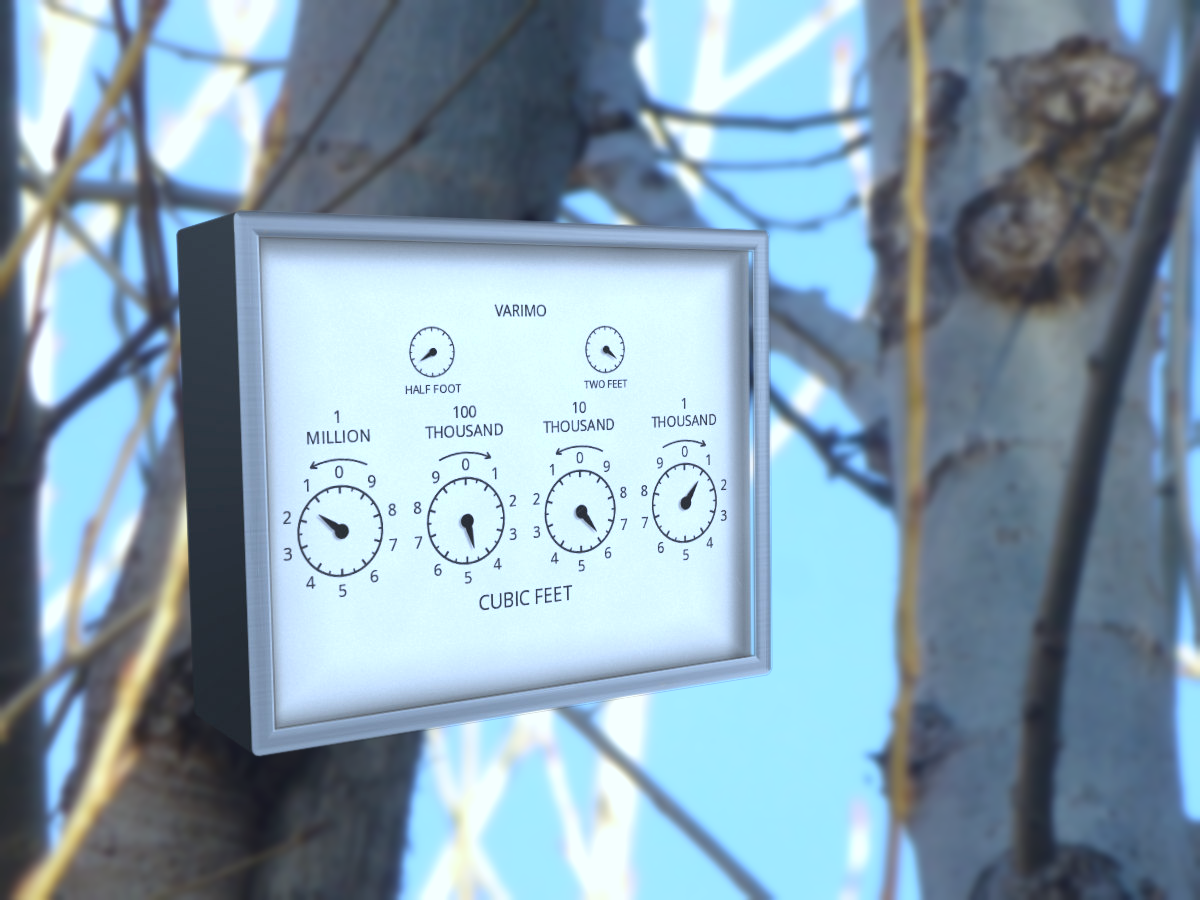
146100 ft³
